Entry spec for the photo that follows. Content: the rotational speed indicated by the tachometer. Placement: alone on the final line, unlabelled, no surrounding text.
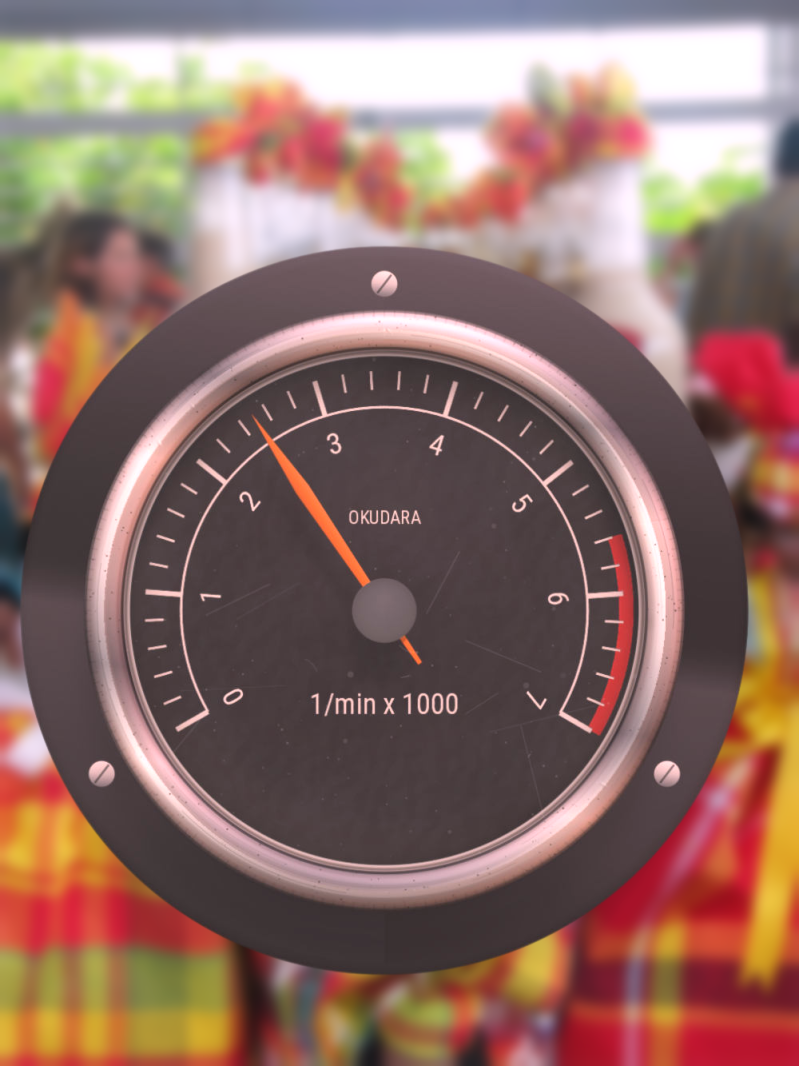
2500 rpm
